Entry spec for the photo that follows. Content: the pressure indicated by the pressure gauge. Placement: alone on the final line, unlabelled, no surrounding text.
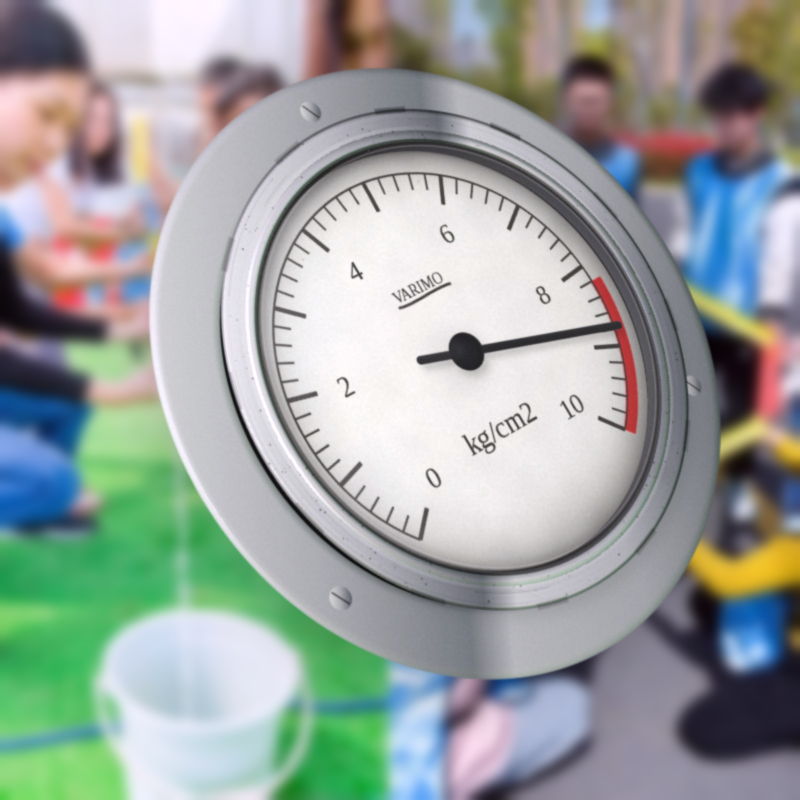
8.8 kg/cm²
